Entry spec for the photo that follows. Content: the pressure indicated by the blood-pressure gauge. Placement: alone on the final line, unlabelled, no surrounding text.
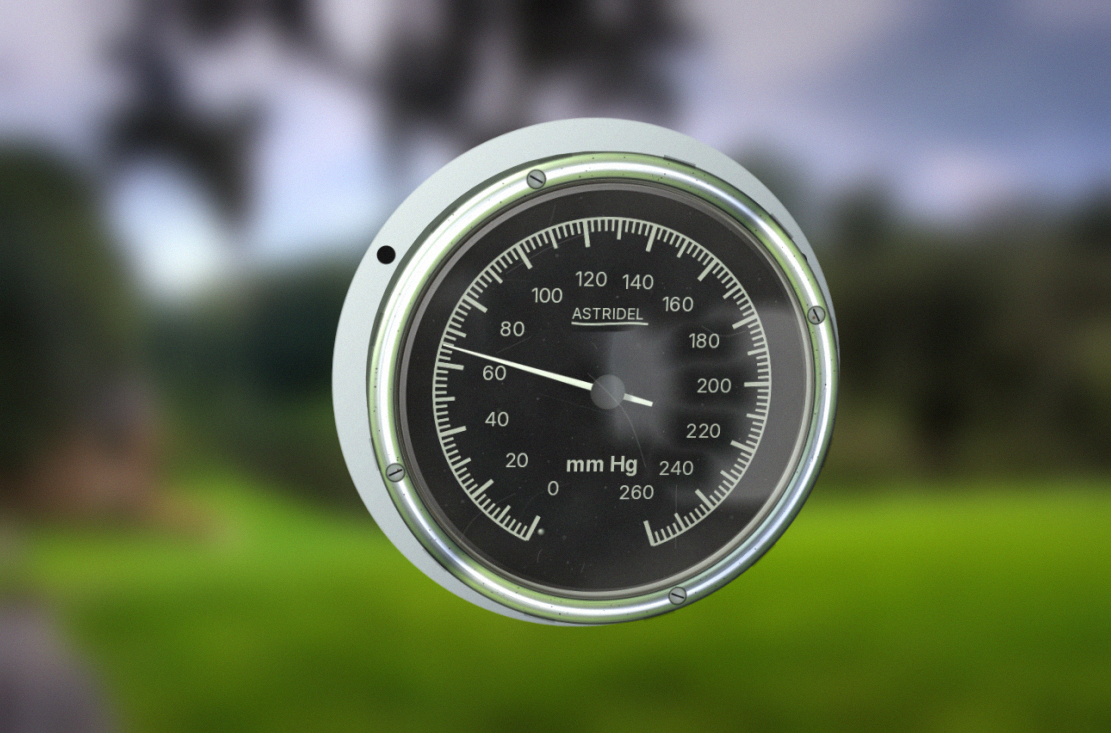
66 mmHg
